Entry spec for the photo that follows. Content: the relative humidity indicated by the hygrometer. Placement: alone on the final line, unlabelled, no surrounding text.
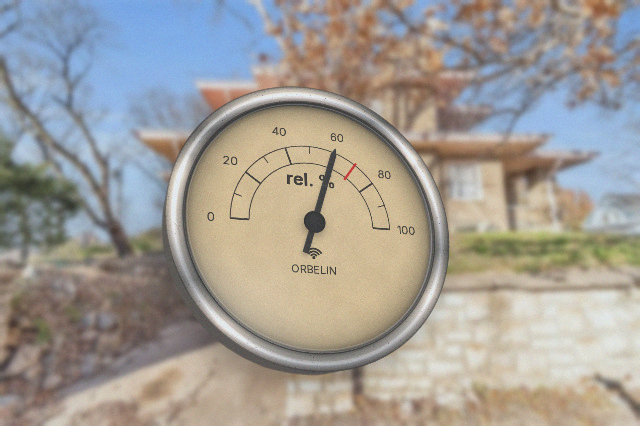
60 %
